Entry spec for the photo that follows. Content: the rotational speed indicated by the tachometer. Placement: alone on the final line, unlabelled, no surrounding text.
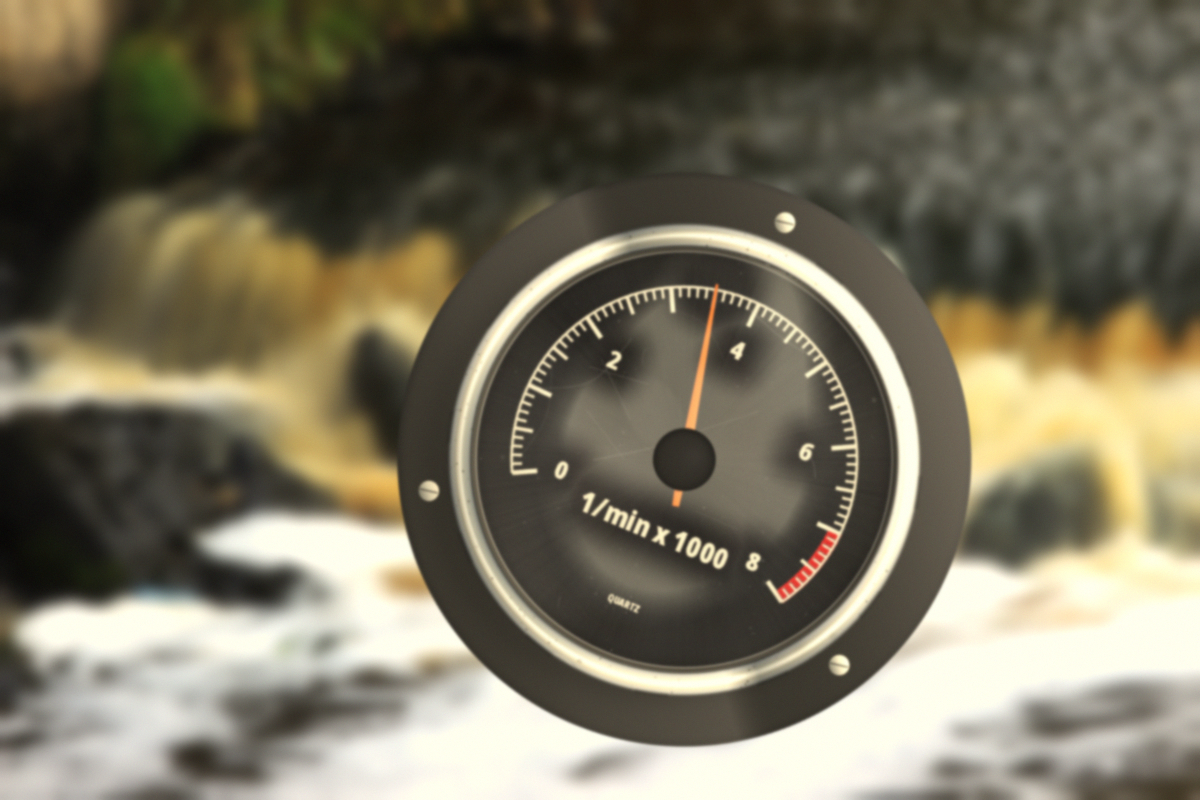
3500 rpm
